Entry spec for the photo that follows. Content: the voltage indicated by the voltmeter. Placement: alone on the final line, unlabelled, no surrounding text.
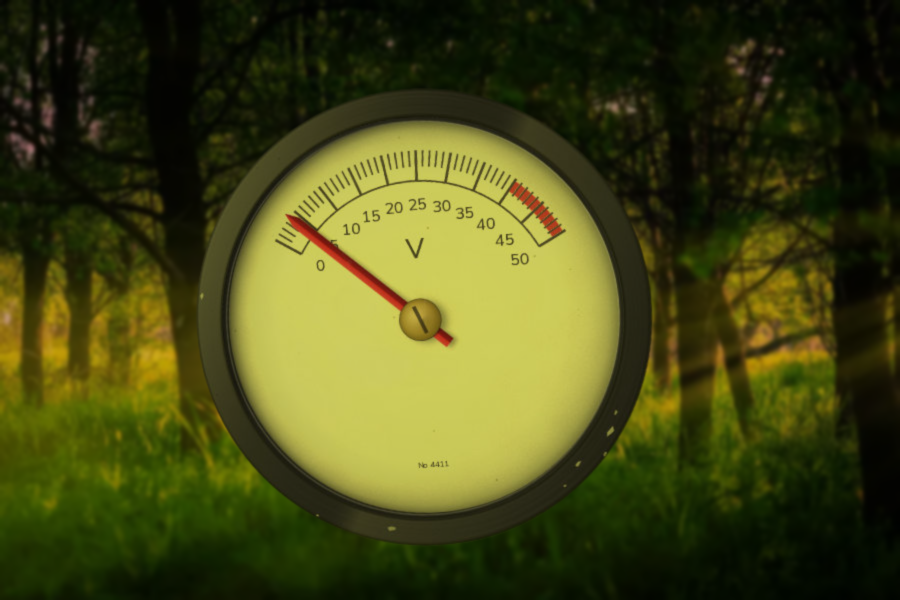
4 V
